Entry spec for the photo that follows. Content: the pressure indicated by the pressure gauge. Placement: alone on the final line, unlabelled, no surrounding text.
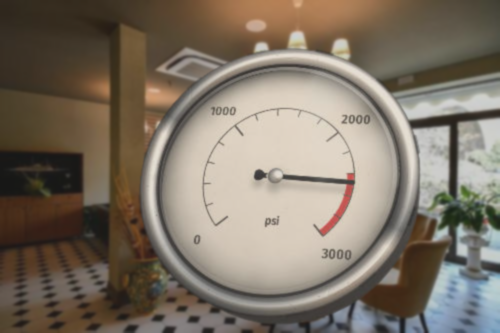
2500 psi
